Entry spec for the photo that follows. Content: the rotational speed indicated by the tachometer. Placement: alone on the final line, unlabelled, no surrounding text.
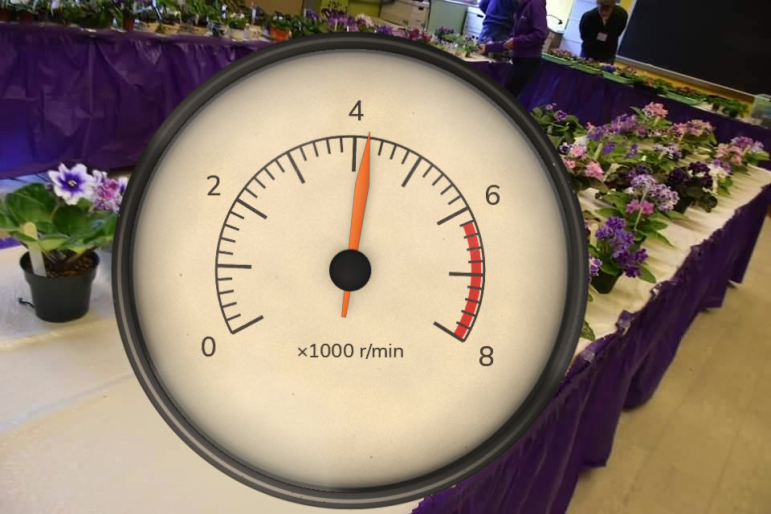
4200 rpm
